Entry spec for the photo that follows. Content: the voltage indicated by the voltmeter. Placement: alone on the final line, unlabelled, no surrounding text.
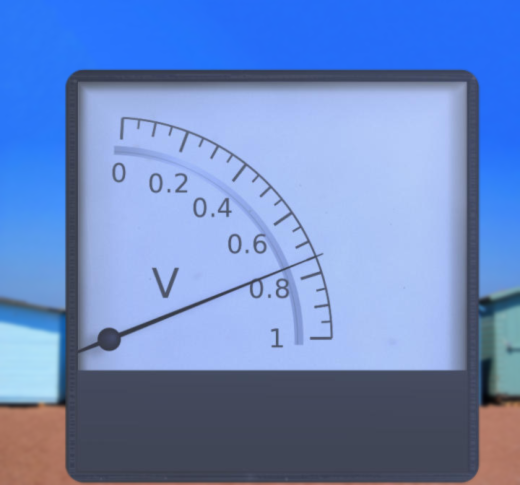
0.75 V
